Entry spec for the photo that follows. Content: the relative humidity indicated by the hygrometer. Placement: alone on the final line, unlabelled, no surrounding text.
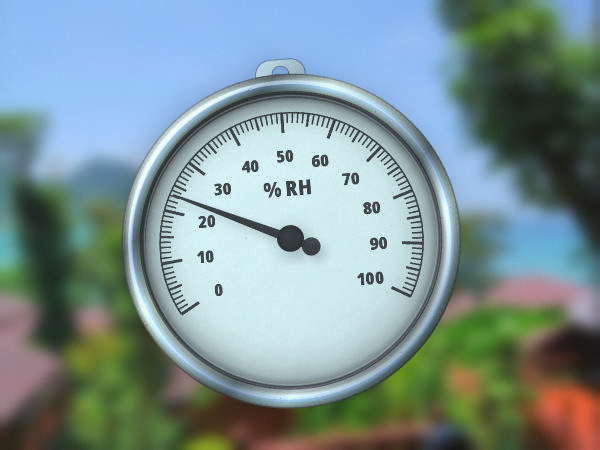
23 %
